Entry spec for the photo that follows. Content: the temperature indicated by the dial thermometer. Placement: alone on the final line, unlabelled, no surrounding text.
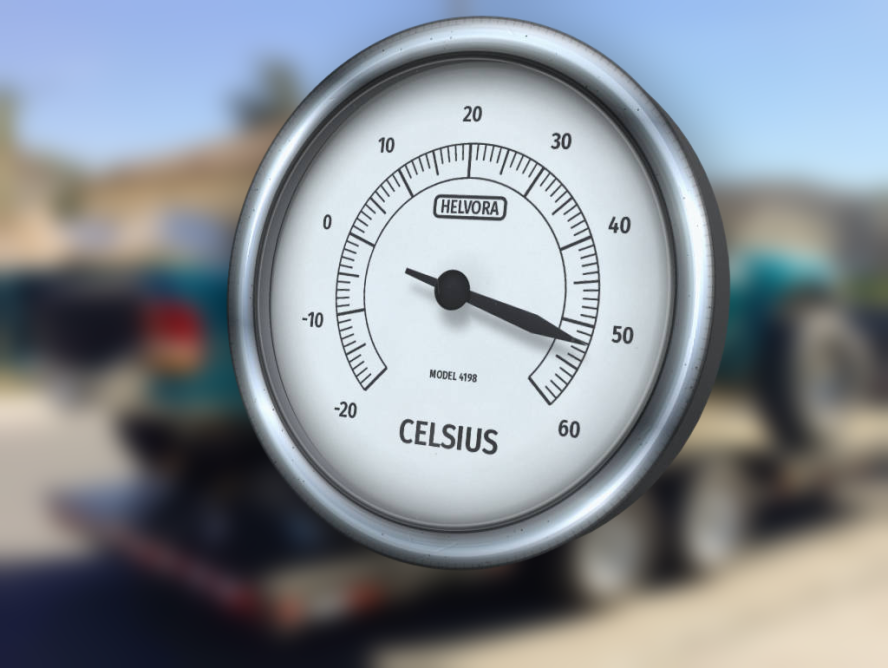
52 °C
